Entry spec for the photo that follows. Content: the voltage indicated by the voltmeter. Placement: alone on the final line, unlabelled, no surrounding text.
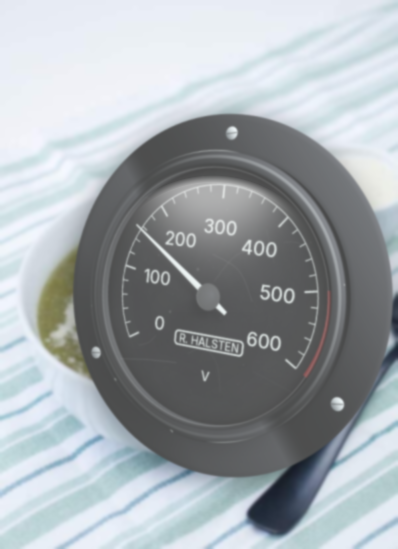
160 V
